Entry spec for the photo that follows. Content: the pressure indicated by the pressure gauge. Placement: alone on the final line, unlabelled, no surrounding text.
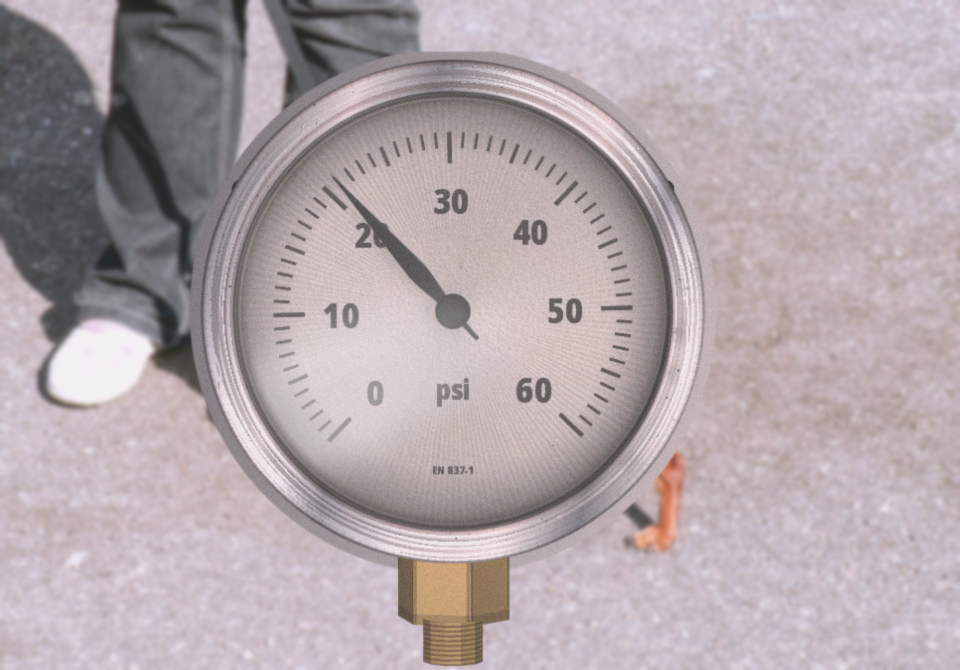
21 psi
